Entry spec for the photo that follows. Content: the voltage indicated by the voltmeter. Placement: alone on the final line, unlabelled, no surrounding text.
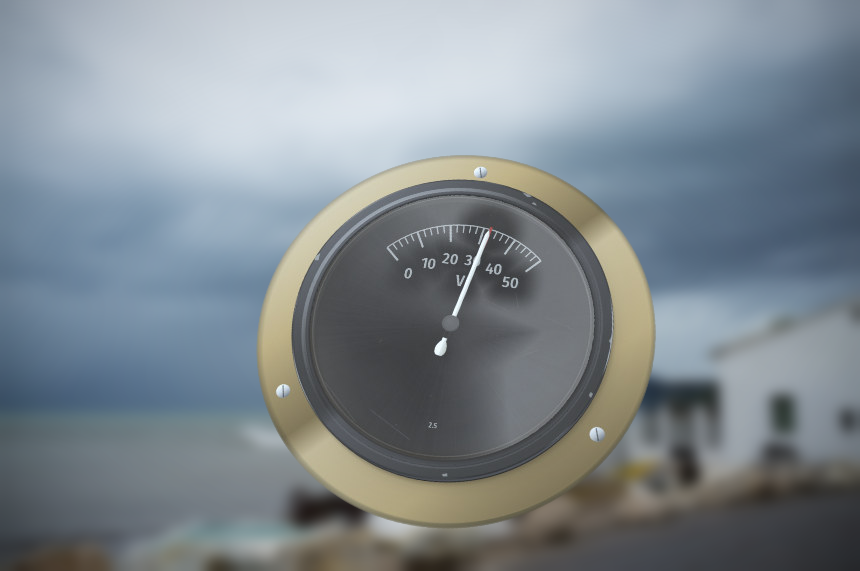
32 V
